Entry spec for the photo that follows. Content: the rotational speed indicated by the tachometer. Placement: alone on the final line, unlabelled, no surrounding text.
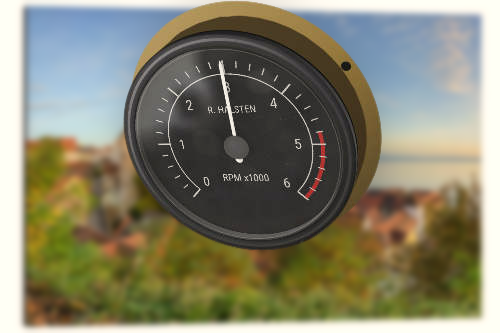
3000 rpm
